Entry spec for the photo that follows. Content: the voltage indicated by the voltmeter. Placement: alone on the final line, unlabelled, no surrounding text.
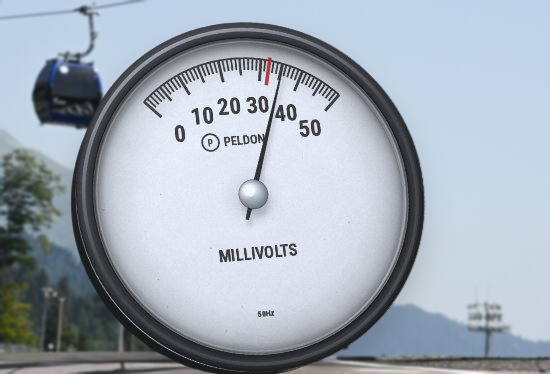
35 mV
